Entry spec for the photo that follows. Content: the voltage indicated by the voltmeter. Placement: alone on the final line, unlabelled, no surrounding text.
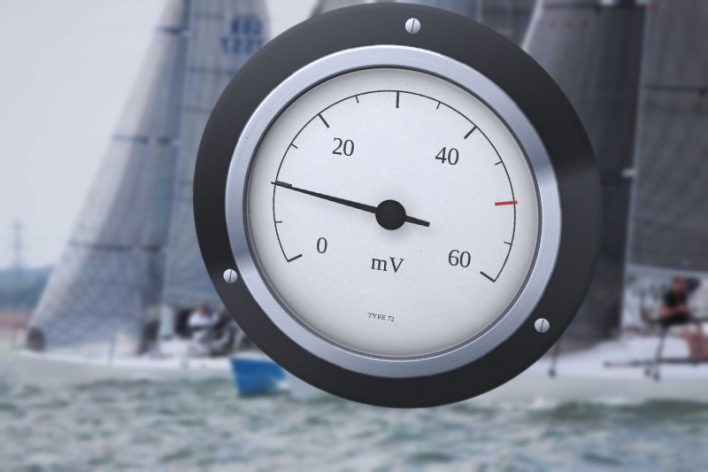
10 mV
